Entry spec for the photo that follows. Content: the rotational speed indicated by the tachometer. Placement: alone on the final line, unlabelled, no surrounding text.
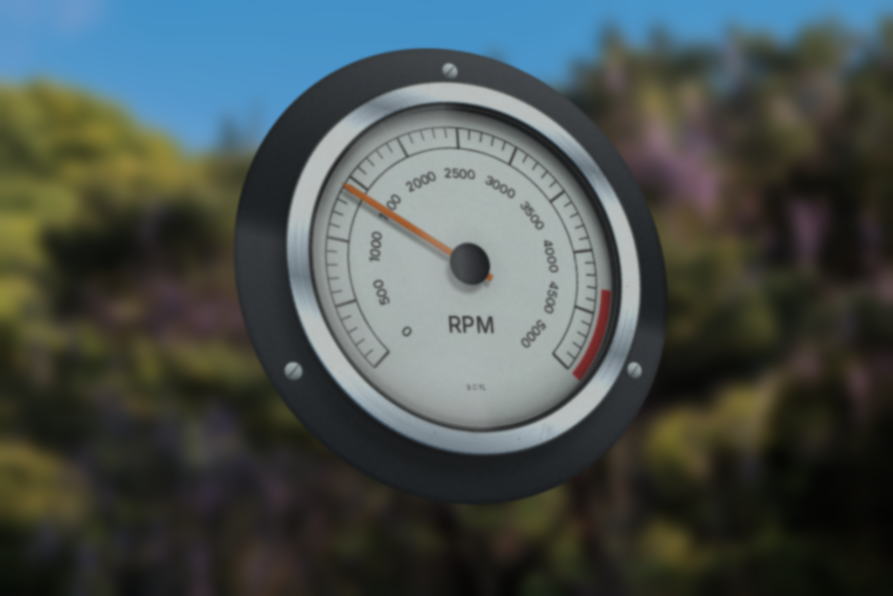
1400 rpm
